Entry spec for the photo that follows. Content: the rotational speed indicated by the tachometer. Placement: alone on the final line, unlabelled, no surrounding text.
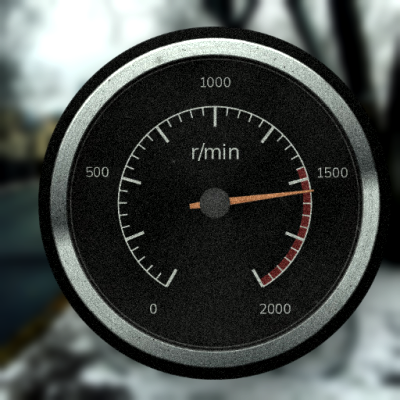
1550 rpm
